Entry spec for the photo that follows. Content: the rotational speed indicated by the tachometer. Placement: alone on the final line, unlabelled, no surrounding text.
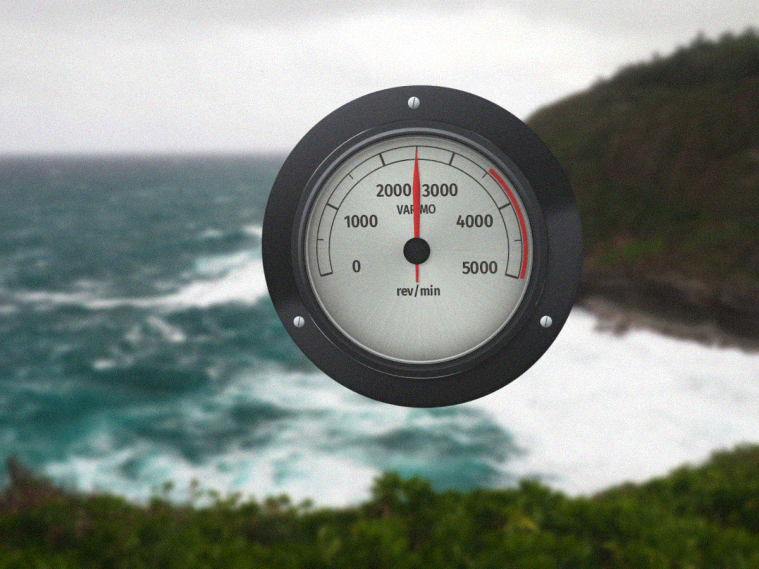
2500 rpm
